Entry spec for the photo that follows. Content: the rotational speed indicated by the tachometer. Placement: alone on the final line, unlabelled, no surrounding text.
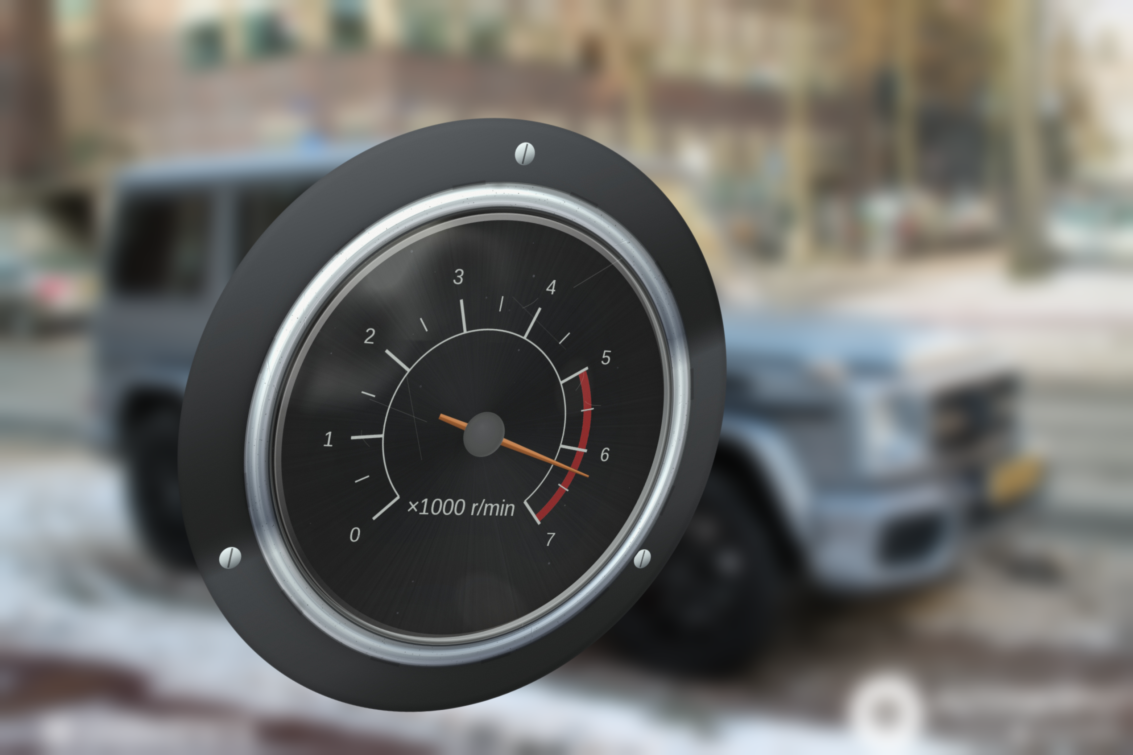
6250 rpm
